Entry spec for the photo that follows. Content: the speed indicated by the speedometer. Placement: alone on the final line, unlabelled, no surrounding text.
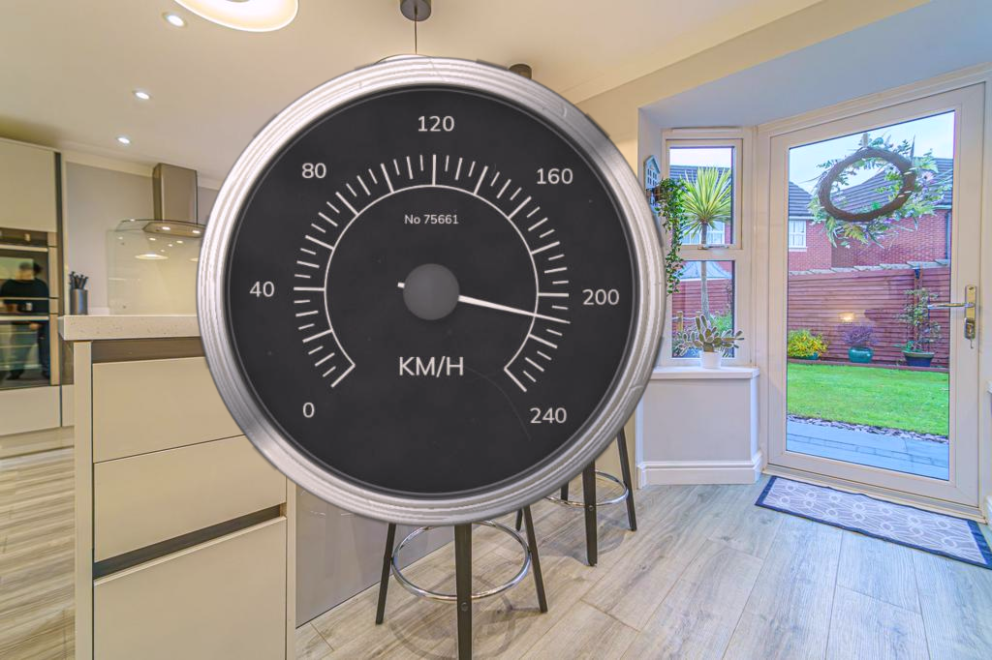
210 km/h
